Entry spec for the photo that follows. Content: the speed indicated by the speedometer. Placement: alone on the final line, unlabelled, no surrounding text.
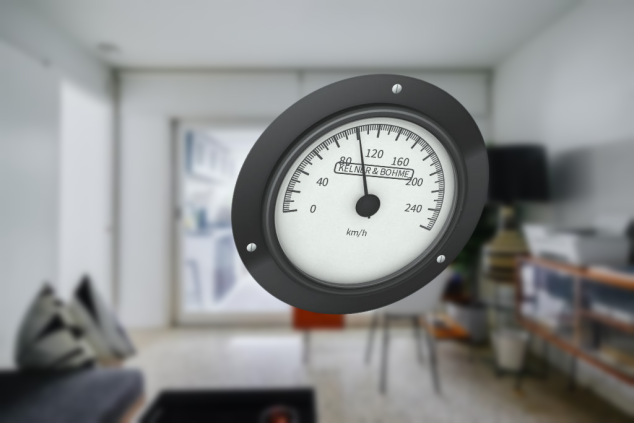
100 km/h
